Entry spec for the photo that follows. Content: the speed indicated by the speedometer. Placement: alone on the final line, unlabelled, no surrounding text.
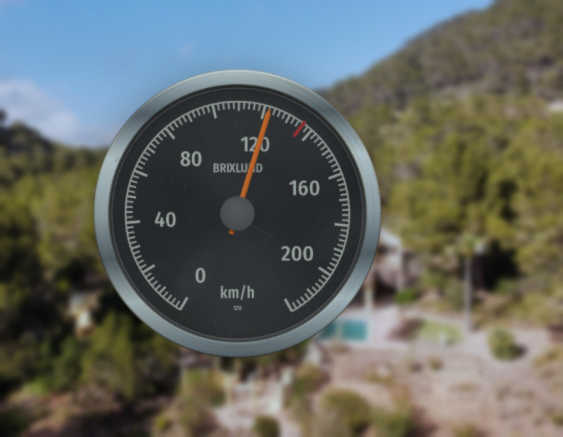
122 km/h
